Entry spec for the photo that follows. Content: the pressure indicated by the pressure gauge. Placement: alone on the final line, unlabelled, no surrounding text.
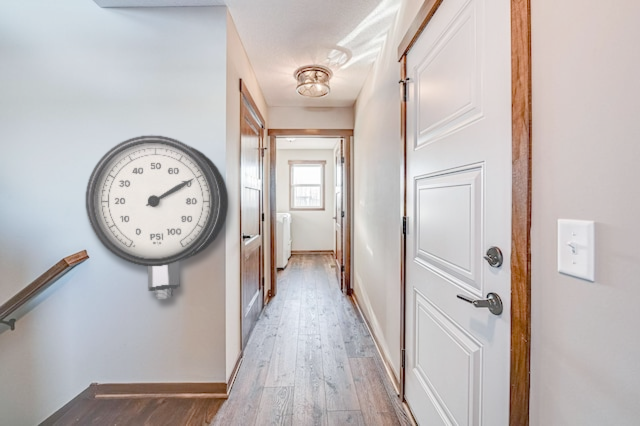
70 psi
